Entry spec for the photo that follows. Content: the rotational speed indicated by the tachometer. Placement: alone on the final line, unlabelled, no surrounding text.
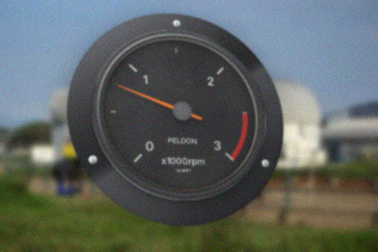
750 rpm
